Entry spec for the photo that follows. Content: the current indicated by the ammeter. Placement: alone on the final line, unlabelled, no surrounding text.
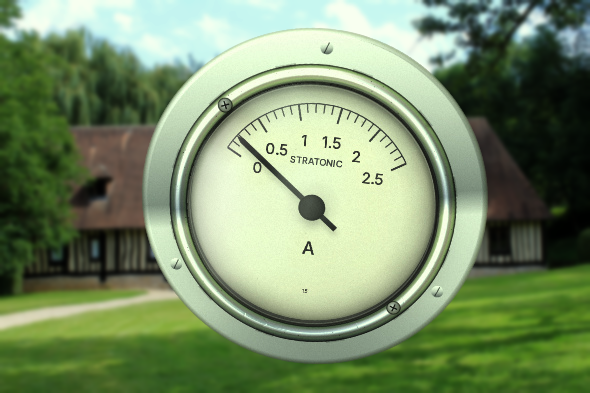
0.2 A
